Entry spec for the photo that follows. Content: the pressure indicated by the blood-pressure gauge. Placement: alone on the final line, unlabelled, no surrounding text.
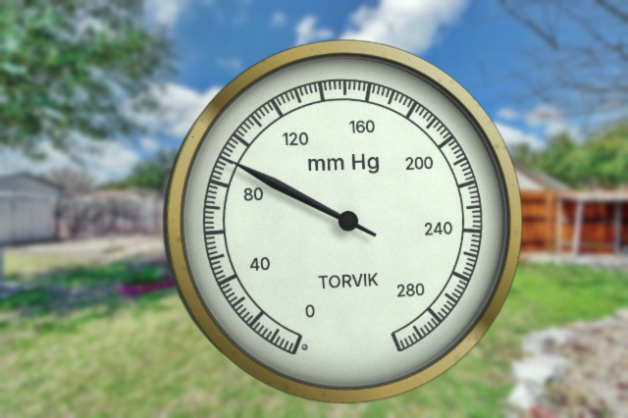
90 mmHg
